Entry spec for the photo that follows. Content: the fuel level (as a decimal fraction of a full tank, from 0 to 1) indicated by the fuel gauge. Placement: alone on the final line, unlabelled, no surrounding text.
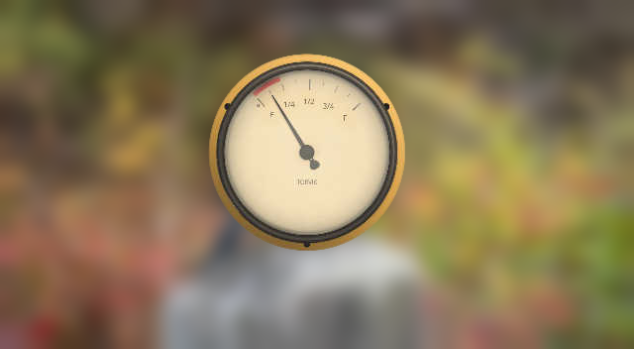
0.125
